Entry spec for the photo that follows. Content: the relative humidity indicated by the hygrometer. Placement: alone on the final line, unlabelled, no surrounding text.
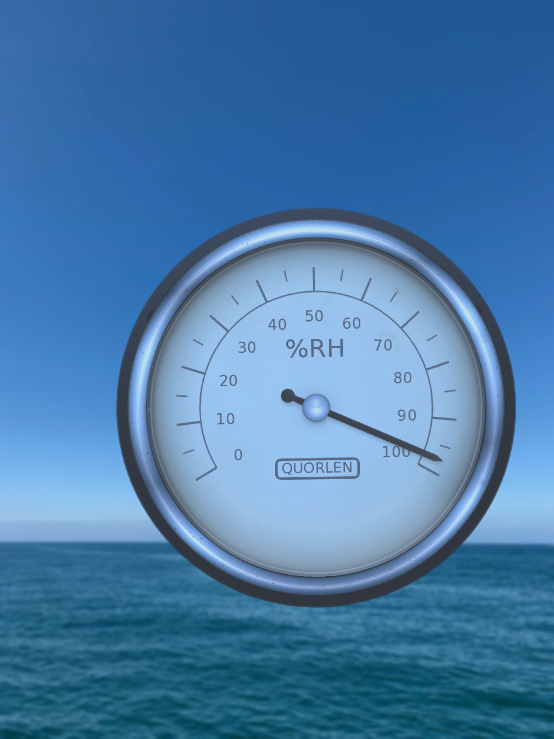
97.5 %
